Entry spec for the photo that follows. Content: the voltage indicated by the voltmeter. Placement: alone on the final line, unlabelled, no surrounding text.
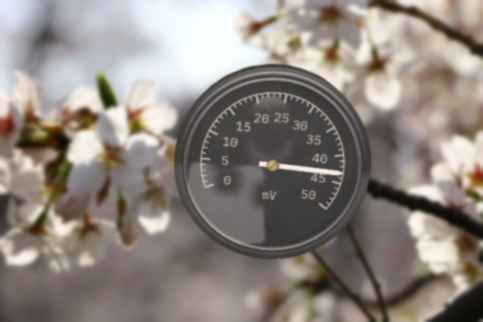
43 mV
